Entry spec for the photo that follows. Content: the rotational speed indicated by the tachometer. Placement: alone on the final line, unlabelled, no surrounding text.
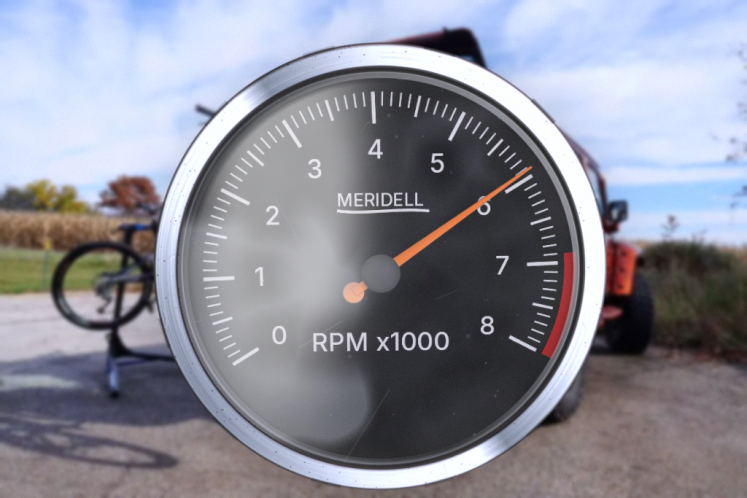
5900 rpm
